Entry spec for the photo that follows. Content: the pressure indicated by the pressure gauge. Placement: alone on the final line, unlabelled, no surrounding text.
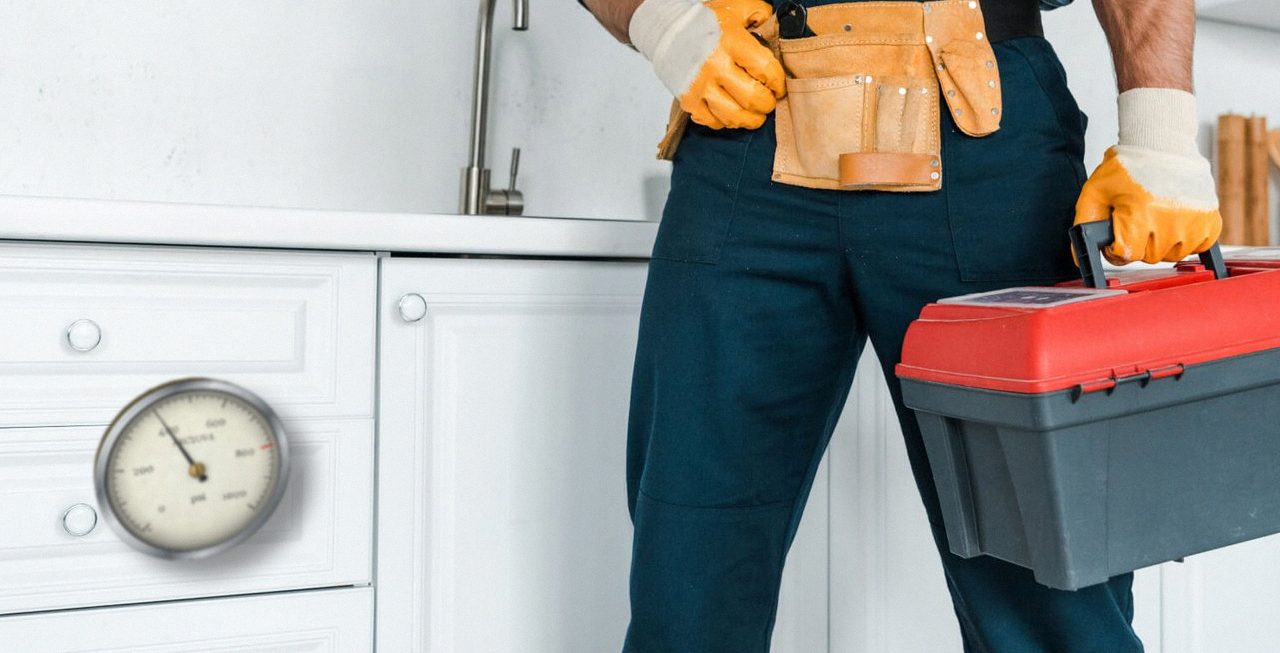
400 psi
